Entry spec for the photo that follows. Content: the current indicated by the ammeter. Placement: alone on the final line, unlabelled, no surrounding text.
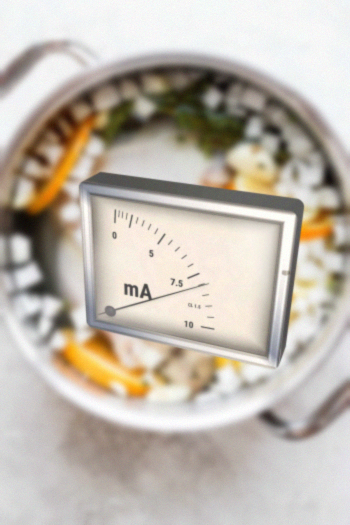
8 mA
